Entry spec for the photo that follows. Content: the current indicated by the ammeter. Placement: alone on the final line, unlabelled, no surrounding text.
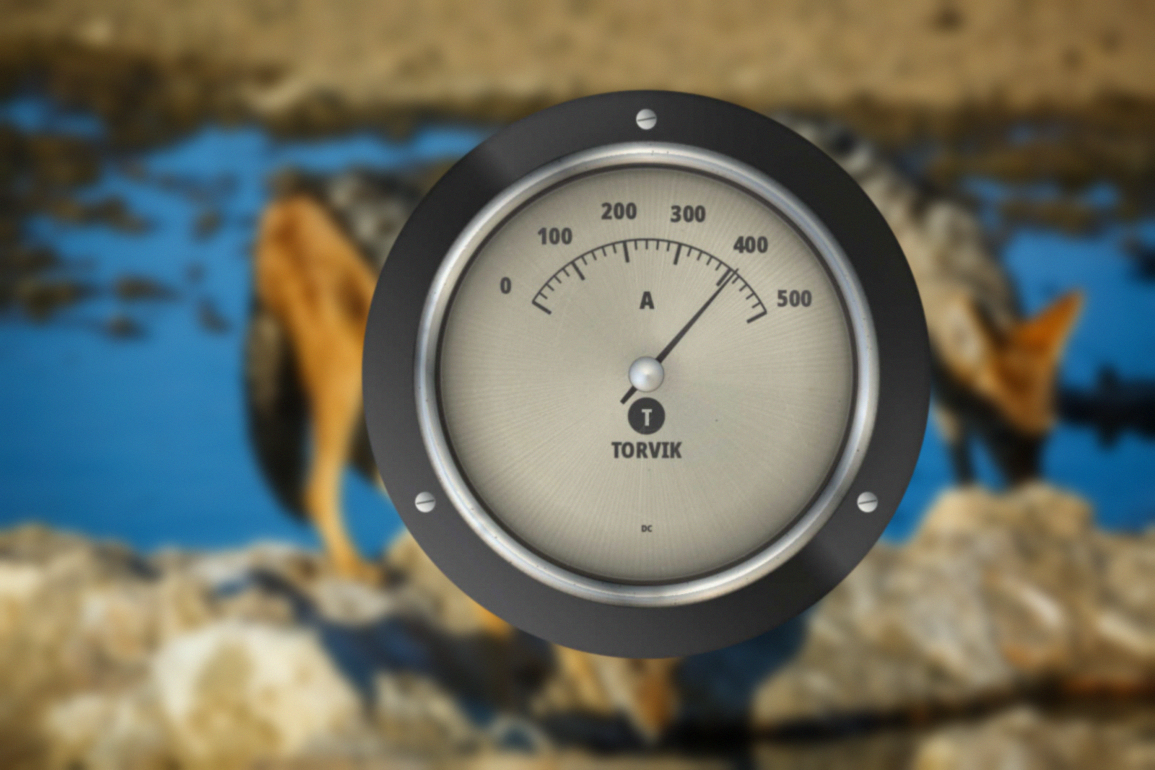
410 A
